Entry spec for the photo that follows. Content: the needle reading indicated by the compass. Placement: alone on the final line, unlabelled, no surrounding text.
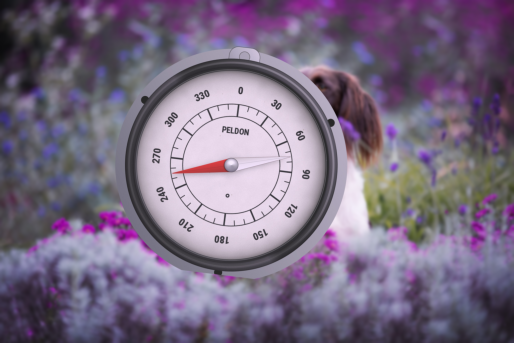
255 °
